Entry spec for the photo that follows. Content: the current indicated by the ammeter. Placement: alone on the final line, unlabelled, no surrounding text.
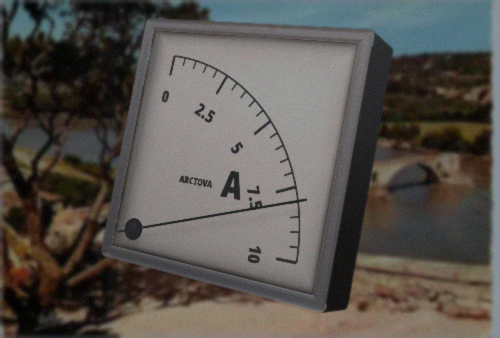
8 A
